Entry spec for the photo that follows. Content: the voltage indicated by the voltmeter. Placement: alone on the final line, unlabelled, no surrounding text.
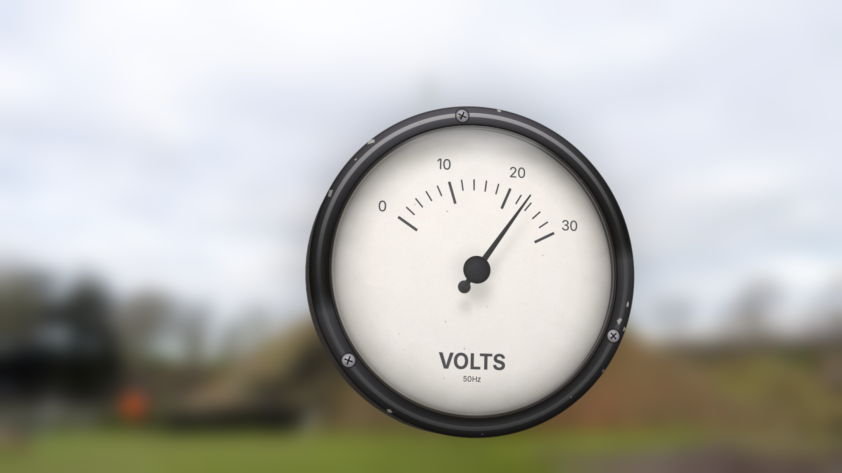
23 V
